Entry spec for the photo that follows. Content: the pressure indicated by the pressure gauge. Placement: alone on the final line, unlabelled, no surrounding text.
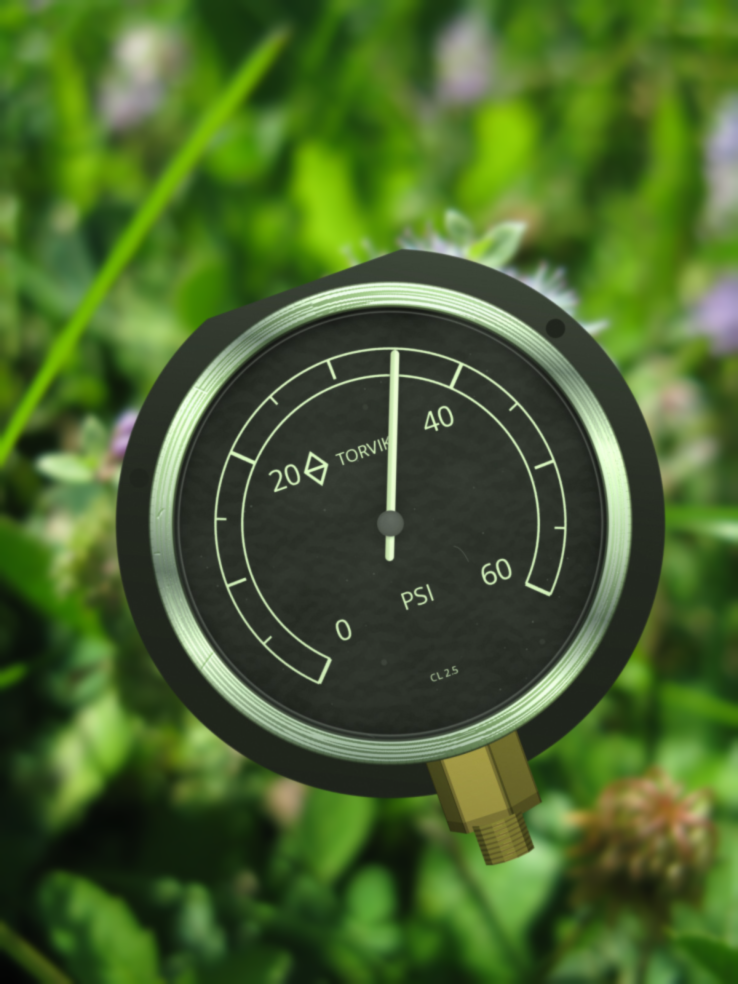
35 psi
